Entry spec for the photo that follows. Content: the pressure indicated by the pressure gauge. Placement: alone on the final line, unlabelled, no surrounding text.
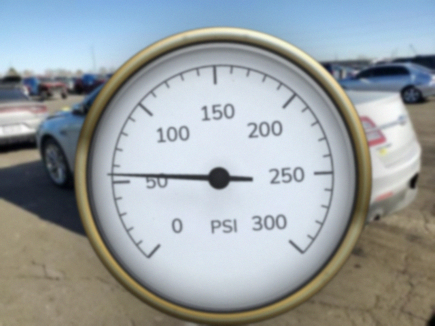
55 psi
